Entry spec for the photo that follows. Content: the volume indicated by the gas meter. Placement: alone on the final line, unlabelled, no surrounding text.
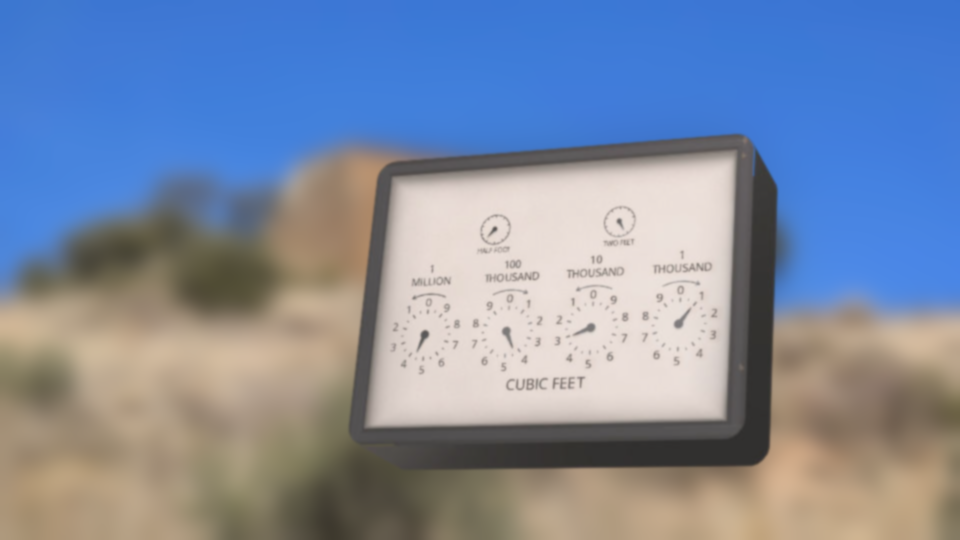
443100 ft³
